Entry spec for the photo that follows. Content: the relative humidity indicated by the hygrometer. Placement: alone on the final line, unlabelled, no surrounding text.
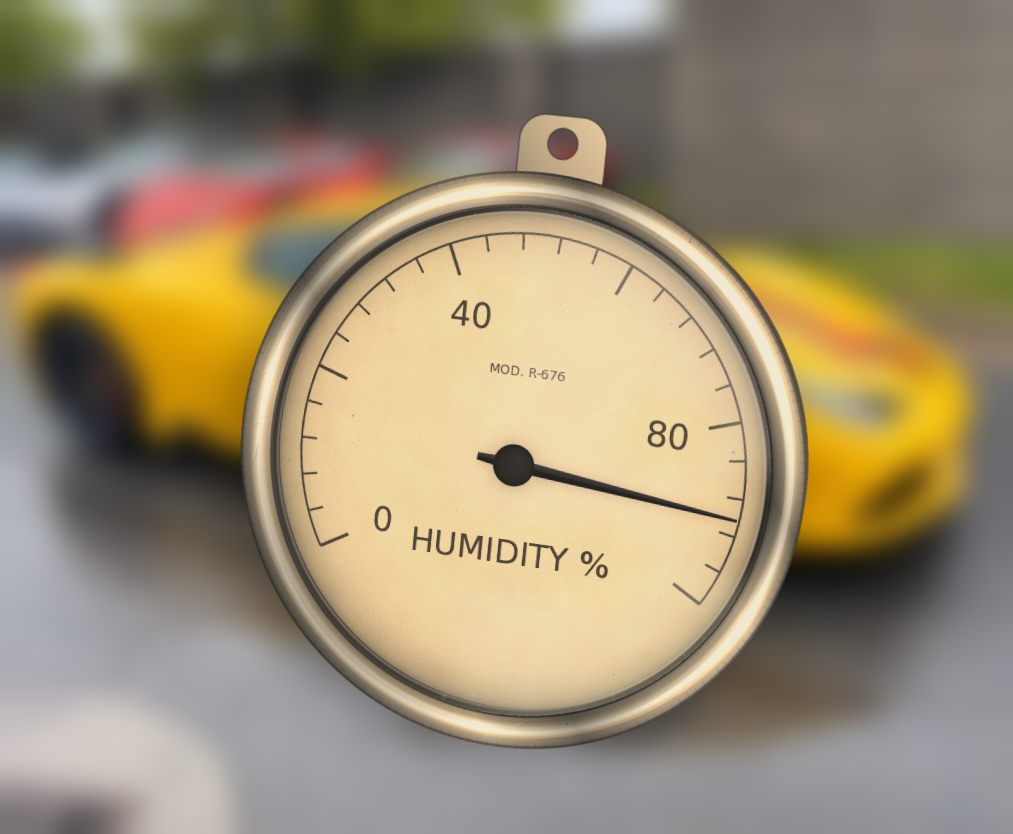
90 %
